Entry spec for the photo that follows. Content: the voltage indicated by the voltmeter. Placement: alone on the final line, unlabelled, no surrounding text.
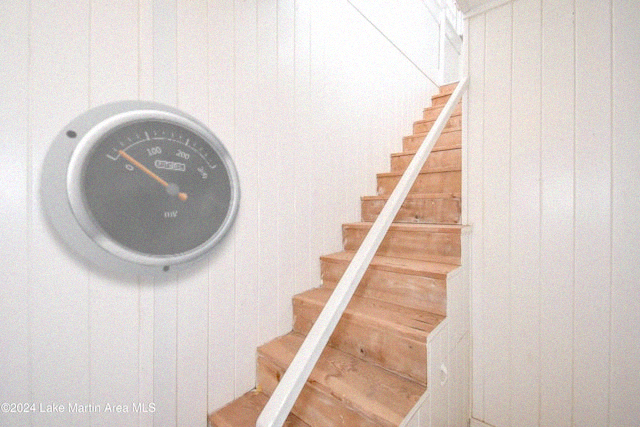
20 mV
